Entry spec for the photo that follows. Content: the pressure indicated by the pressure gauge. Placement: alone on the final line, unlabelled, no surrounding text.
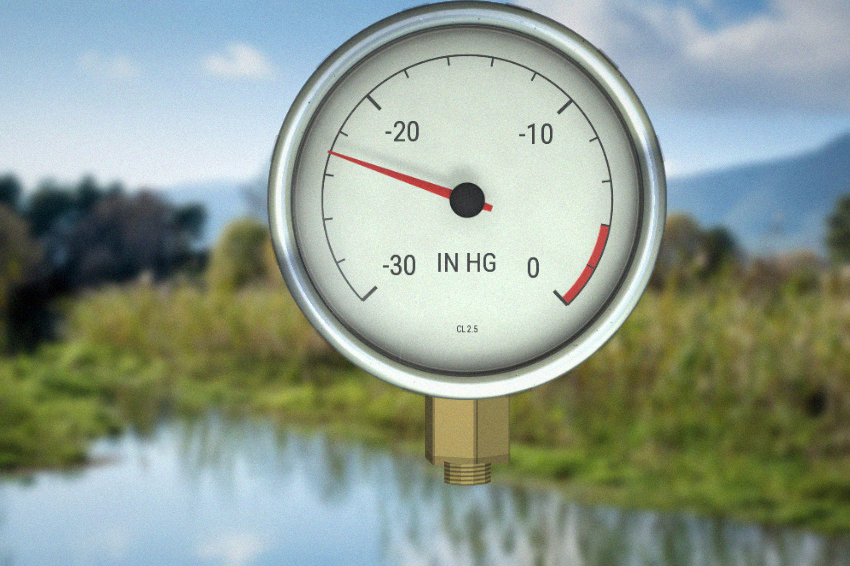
-23 inHg
